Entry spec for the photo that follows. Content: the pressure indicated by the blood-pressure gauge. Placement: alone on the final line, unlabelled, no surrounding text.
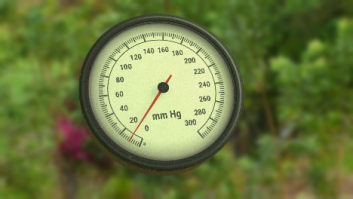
10 mmHg
